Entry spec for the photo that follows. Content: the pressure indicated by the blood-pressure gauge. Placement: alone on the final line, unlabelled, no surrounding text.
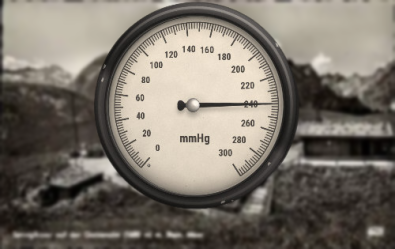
240 mmHg
